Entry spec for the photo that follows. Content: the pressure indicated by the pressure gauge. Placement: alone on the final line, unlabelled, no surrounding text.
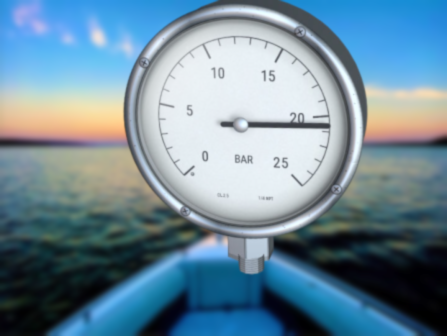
20.5 bar
